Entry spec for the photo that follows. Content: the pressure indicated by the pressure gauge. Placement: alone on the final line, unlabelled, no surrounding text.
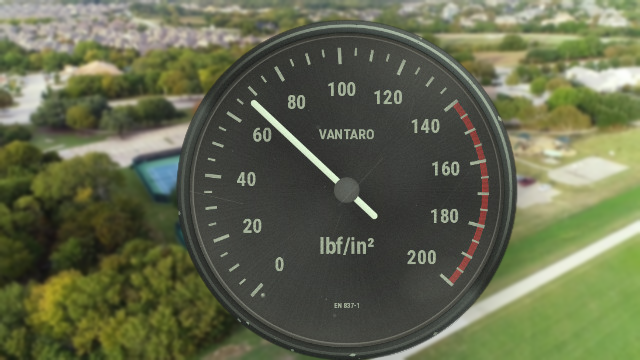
67.5 psi
